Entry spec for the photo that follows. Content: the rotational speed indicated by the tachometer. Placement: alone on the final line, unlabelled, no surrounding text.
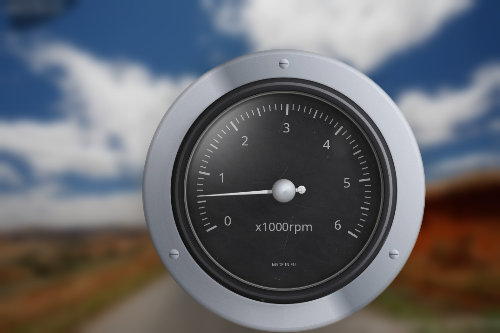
600 rpm
